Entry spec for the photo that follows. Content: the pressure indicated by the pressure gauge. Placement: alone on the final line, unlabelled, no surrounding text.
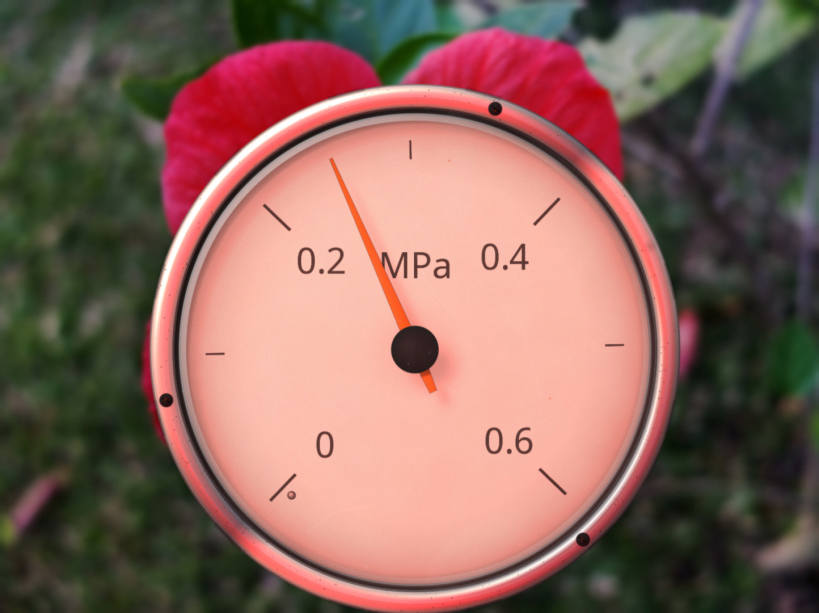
0.25 MPa
